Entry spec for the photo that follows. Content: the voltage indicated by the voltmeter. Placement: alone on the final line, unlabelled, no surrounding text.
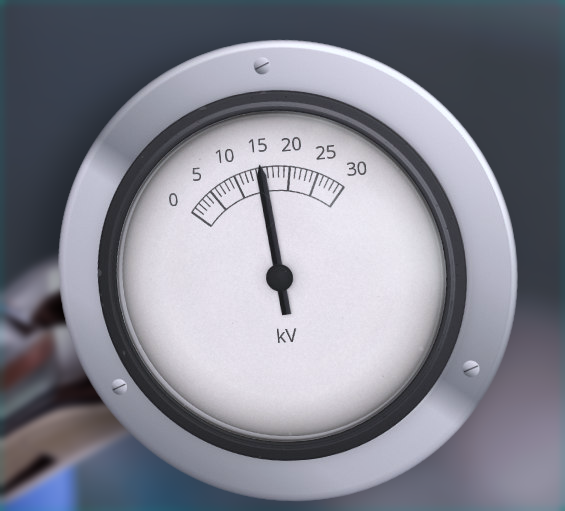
15 kV
